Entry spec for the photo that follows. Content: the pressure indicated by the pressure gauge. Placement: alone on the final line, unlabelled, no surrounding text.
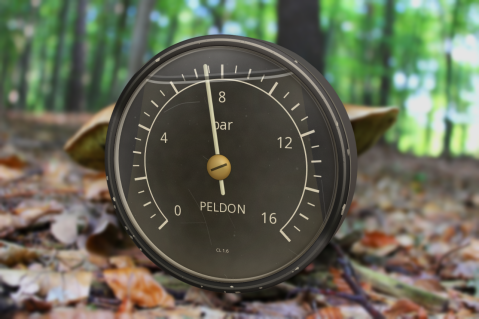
7.5 bar
